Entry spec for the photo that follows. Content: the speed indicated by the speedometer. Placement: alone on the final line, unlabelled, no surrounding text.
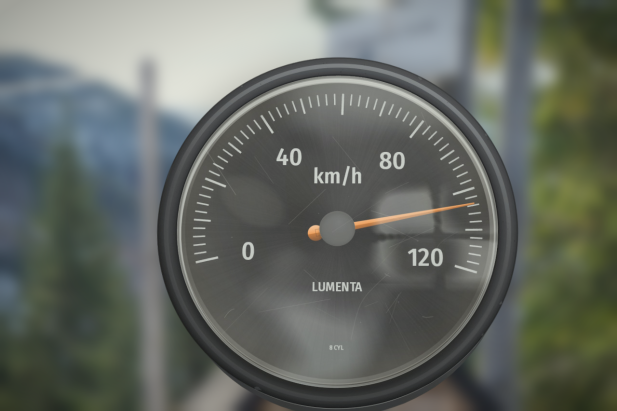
104 km/h
